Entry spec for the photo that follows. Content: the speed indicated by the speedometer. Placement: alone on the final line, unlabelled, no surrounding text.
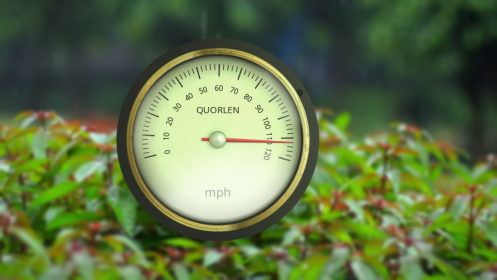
112 mph
